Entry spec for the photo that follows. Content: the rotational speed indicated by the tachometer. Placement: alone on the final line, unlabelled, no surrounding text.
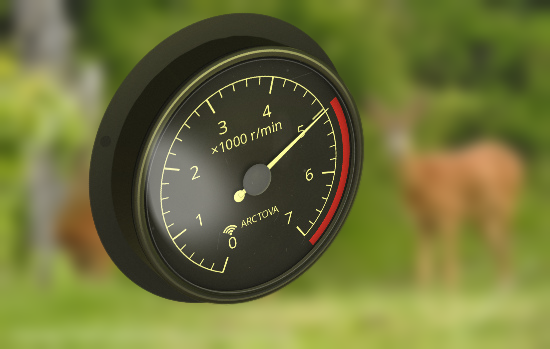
5000 rpm
